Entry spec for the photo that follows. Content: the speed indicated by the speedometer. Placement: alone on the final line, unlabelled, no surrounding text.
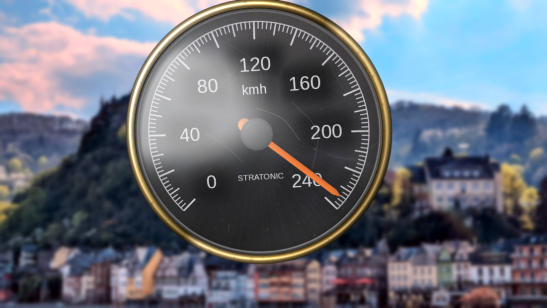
234 km/h
